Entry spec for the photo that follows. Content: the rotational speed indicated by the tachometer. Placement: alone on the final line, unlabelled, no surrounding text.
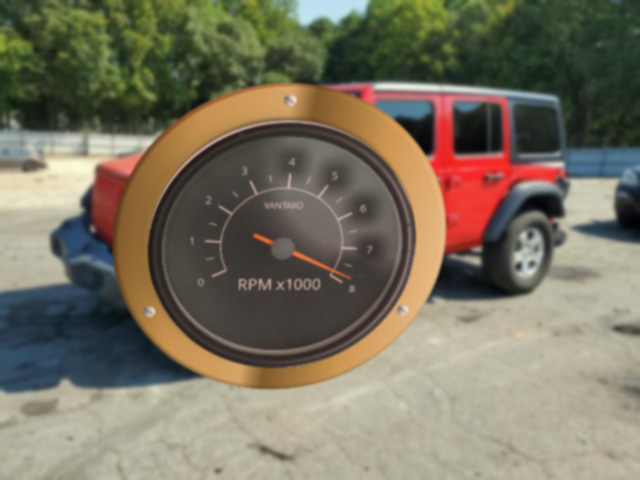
7750 rpm
